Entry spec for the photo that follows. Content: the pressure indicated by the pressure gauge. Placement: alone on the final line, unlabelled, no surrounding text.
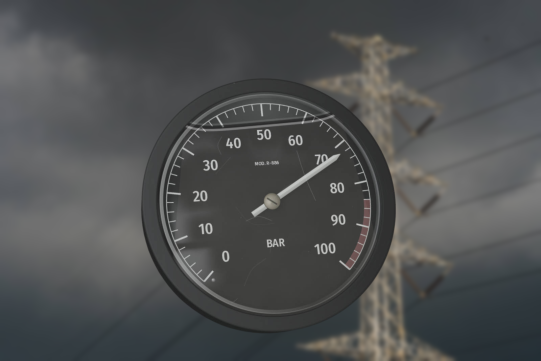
72 bar
